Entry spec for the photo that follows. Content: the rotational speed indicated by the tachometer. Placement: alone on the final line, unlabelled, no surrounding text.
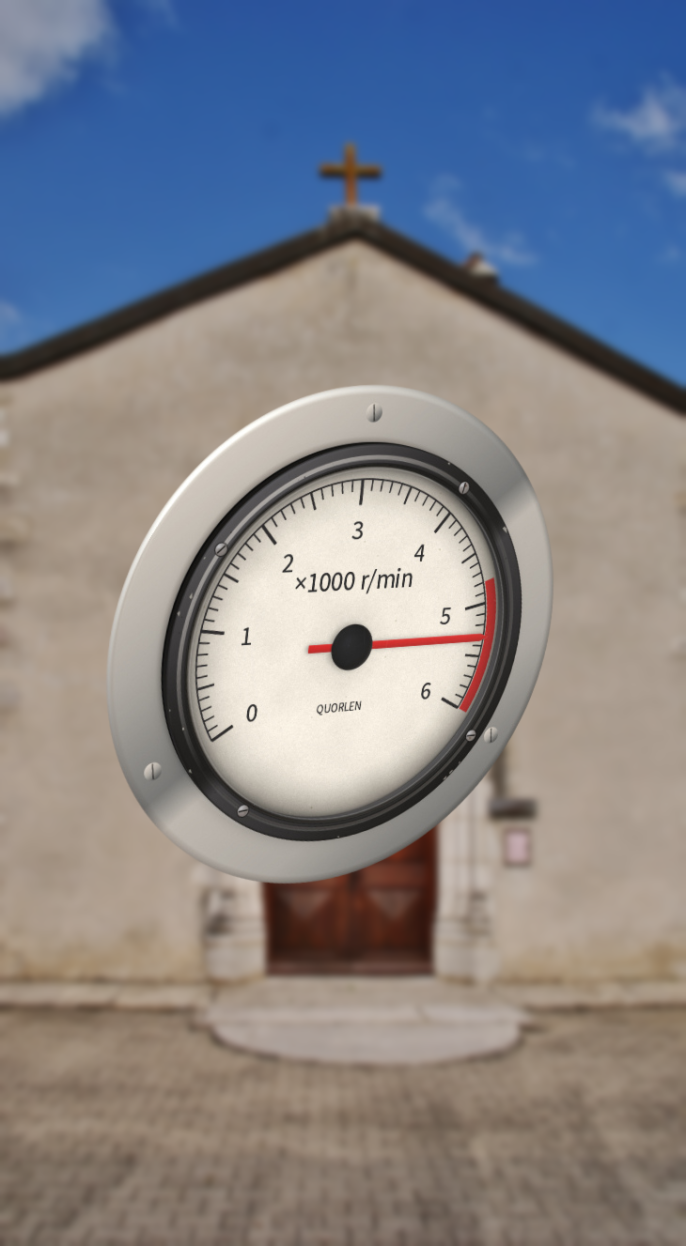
5300 rpm
